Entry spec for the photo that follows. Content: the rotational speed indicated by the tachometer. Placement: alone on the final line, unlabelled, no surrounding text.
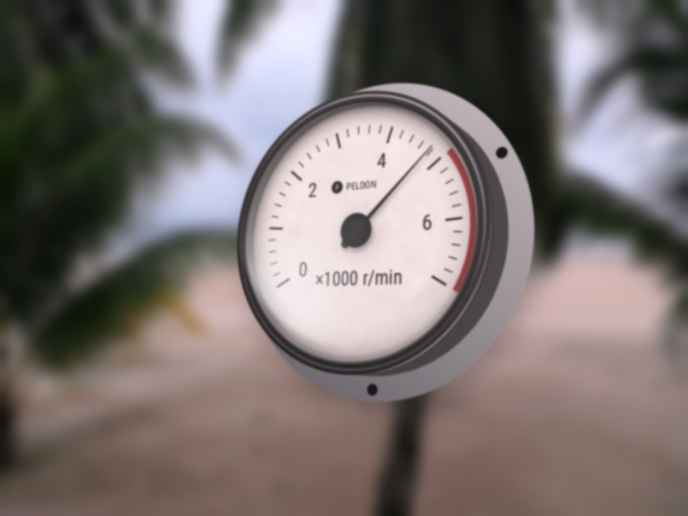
4800 rpm
